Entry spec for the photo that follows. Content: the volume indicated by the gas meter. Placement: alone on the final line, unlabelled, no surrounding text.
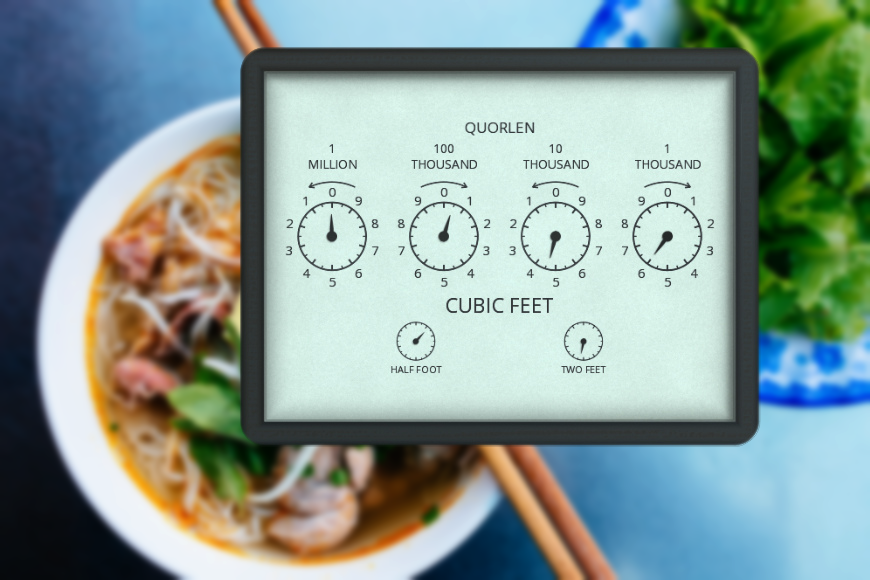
4600 ft³
